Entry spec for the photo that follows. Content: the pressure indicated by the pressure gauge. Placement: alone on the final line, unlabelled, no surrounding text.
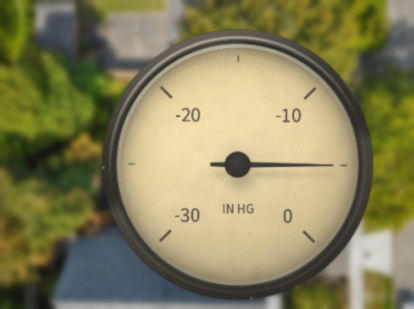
-5 inHg
